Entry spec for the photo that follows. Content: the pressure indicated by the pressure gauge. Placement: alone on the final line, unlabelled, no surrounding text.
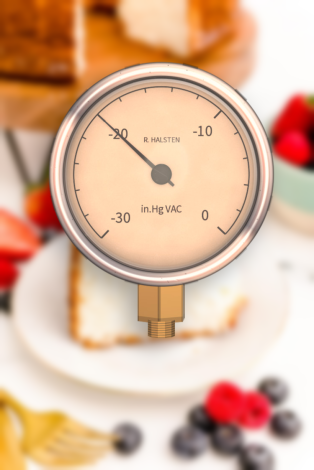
-20 inHg
